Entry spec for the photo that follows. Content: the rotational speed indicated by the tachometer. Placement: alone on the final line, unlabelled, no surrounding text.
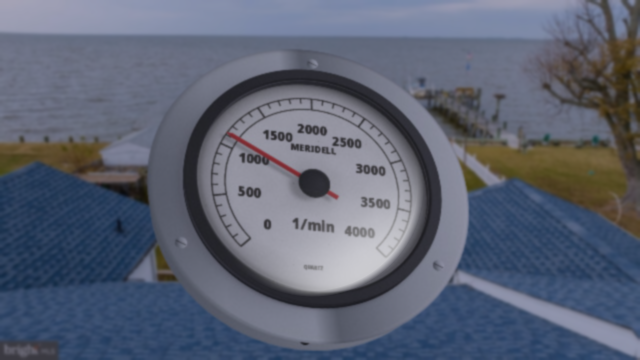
1100 rpm
